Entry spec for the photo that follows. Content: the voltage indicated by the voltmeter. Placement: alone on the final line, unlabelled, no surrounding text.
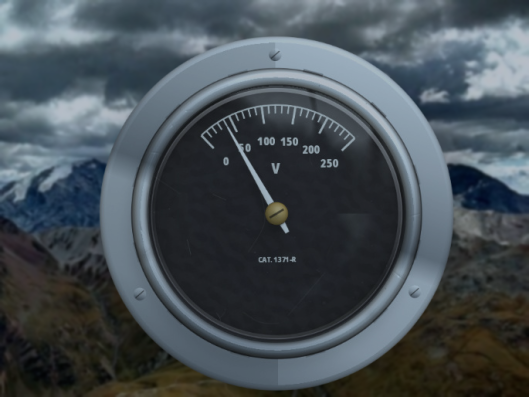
40 V
